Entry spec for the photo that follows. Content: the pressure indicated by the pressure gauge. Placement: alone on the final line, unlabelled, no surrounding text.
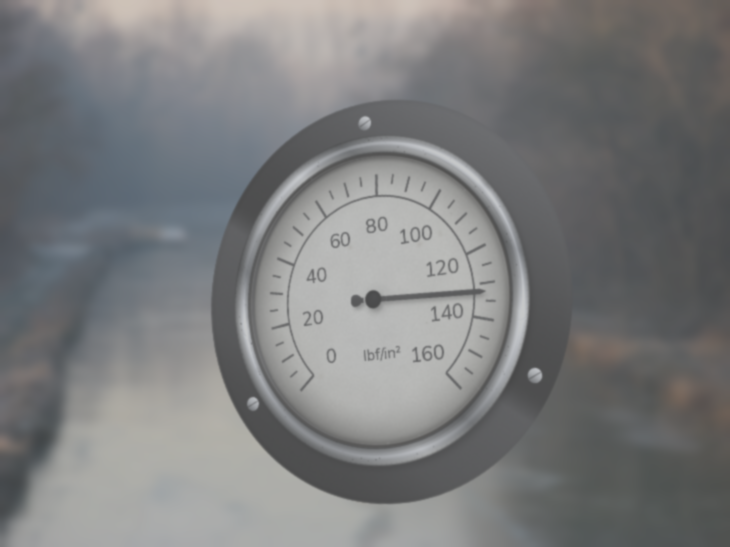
132.5 psi
